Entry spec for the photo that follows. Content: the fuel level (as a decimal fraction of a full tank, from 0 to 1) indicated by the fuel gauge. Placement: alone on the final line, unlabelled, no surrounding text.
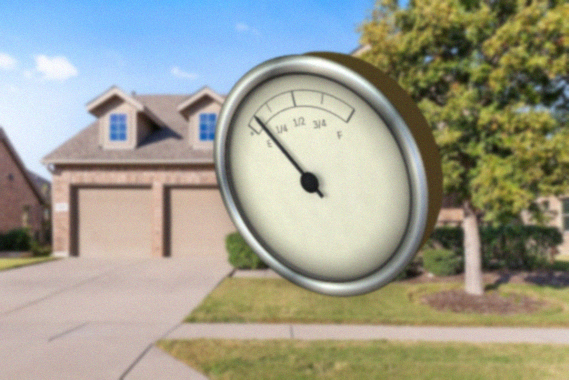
0.125
